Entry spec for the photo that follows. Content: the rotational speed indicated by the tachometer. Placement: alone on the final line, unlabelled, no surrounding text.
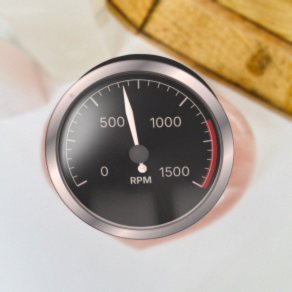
675 rpm
